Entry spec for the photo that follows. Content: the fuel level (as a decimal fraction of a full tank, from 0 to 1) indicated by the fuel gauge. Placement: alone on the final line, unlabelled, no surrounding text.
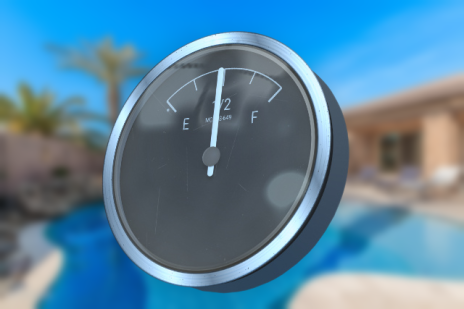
0.5
